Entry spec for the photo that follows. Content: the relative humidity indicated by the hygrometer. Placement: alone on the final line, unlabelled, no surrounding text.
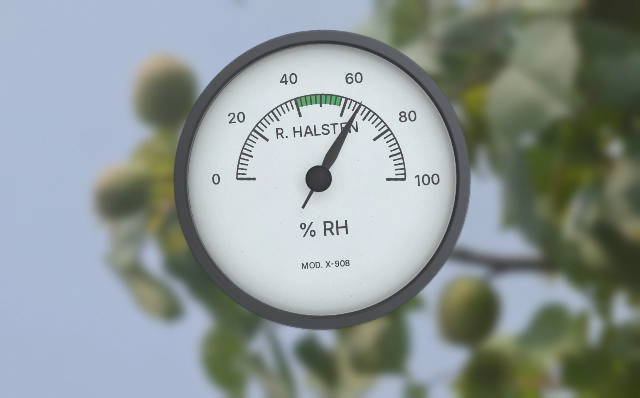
66 %
